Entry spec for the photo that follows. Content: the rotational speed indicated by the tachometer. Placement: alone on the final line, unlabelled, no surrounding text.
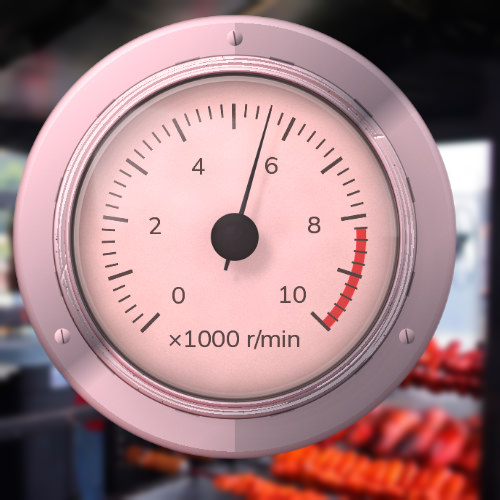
5600 rpm
